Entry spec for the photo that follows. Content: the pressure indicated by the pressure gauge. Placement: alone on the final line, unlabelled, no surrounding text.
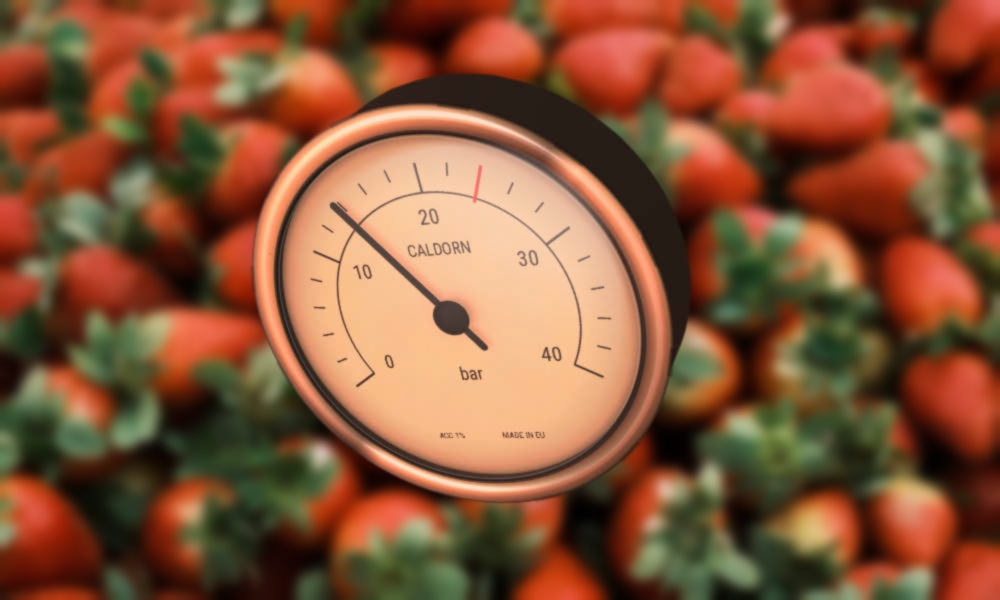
14 bar
